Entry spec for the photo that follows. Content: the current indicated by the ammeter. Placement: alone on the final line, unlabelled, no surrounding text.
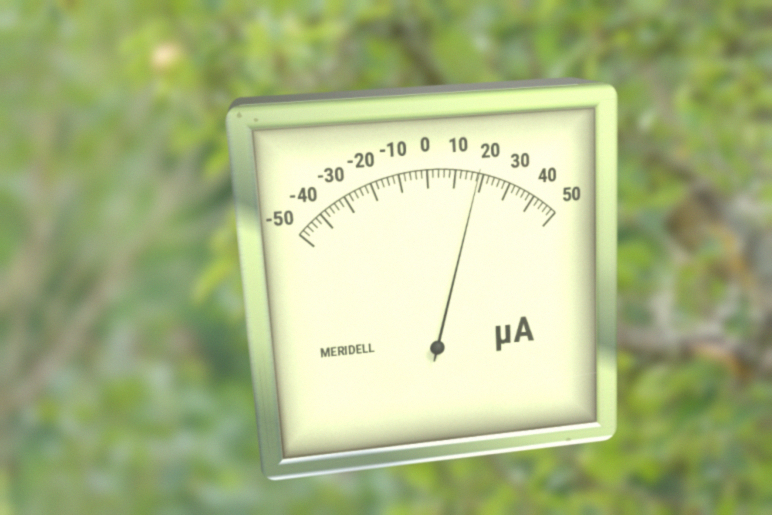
18 µA
